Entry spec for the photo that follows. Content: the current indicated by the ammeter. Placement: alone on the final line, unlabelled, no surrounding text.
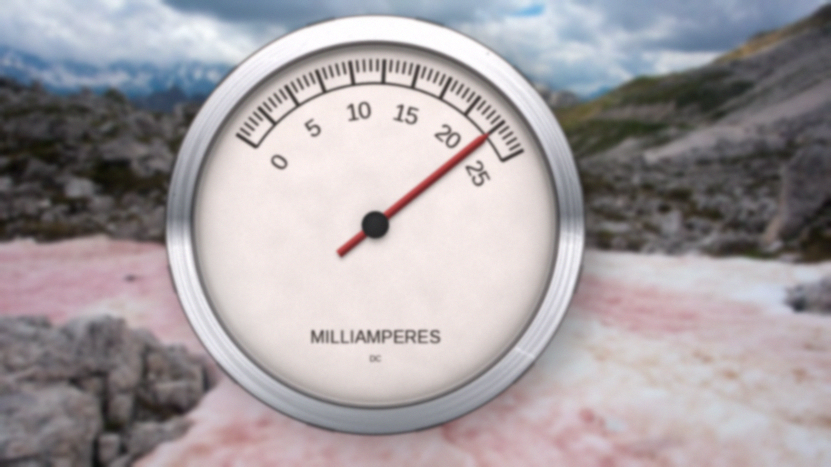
22.5 mA
